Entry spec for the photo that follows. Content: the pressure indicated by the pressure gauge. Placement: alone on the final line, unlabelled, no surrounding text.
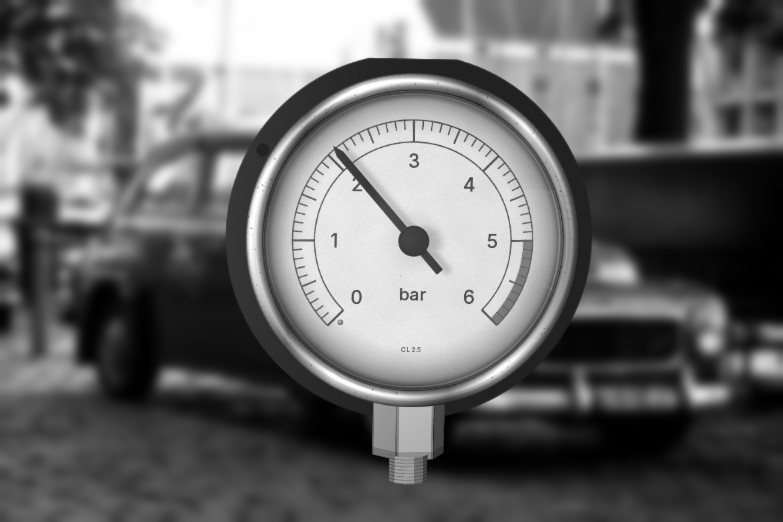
2.1 bar
